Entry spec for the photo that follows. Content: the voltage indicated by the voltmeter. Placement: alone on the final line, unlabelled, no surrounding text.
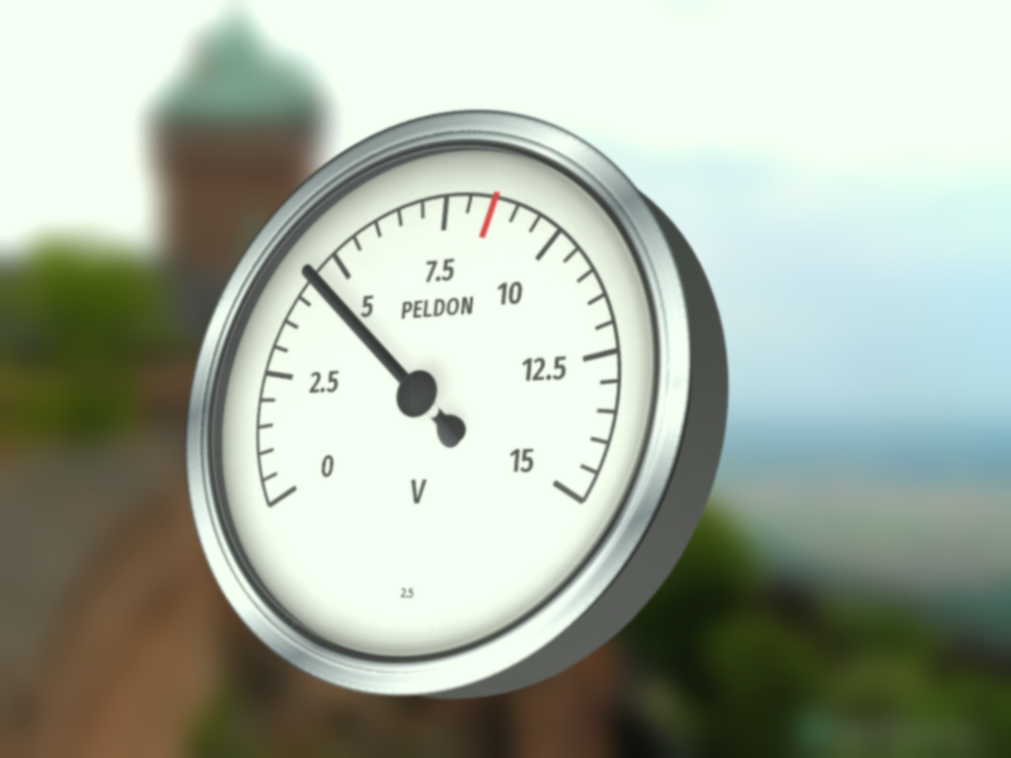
4.5 V
